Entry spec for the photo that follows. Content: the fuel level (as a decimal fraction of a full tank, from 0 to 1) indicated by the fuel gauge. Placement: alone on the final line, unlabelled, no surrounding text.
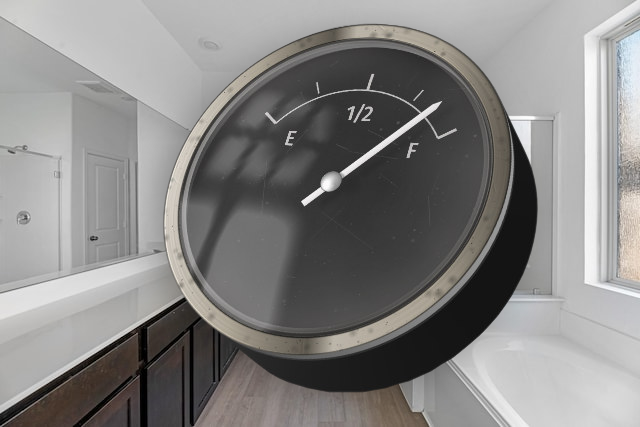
0.875
